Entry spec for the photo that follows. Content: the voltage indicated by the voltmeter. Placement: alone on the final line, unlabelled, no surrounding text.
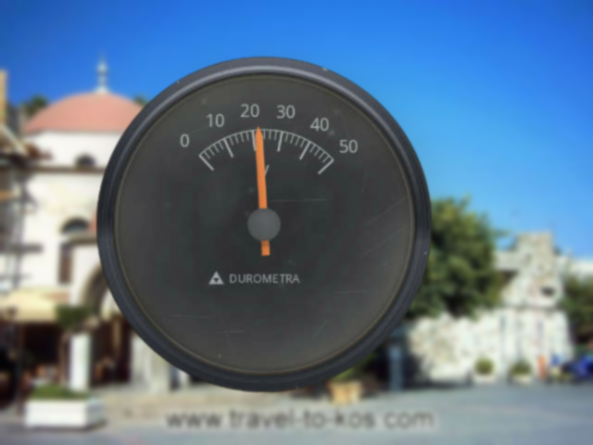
22 V
